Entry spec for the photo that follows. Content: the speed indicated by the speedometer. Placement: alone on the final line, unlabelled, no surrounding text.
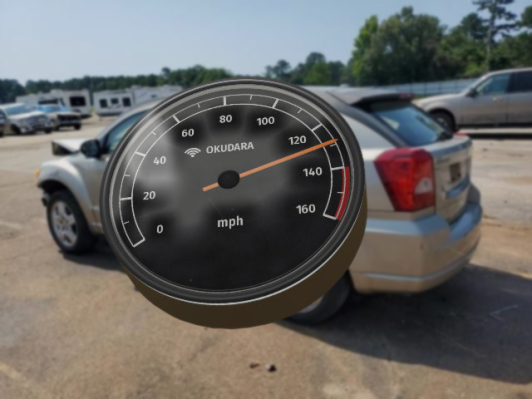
130 mph
